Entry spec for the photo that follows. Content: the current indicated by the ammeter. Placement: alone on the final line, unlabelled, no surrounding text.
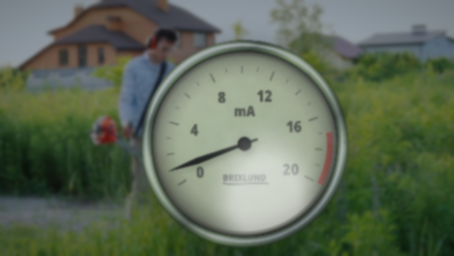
1 mA
